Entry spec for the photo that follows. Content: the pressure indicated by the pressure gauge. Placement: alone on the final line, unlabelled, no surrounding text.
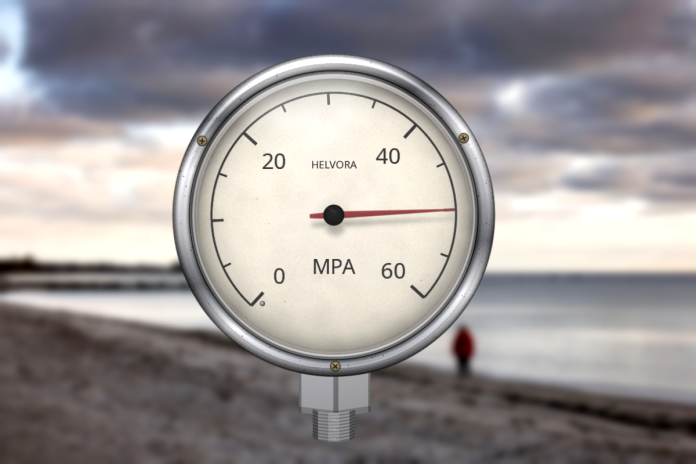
50 MPa
